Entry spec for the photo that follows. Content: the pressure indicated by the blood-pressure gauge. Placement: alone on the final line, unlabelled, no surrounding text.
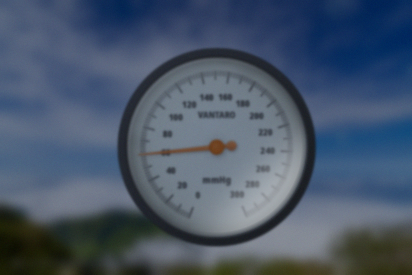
60 mmHg
